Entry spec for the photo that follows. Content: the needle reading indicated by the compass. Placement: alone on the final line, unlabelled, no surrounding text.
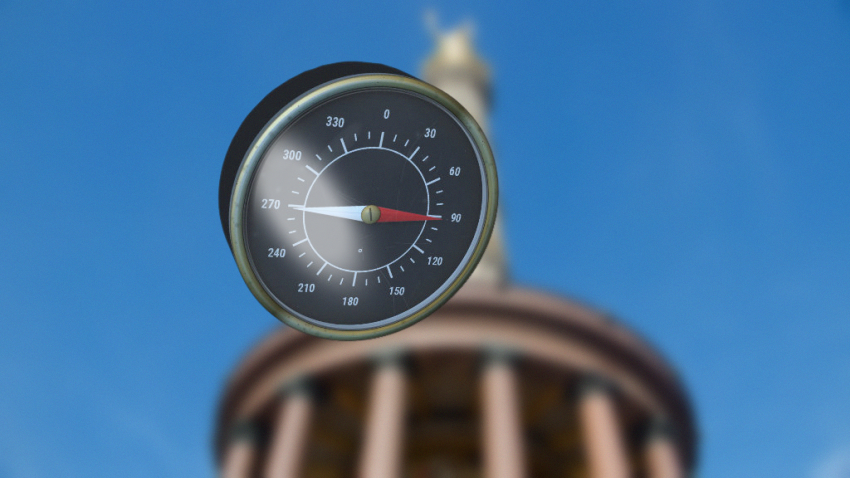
90 °
